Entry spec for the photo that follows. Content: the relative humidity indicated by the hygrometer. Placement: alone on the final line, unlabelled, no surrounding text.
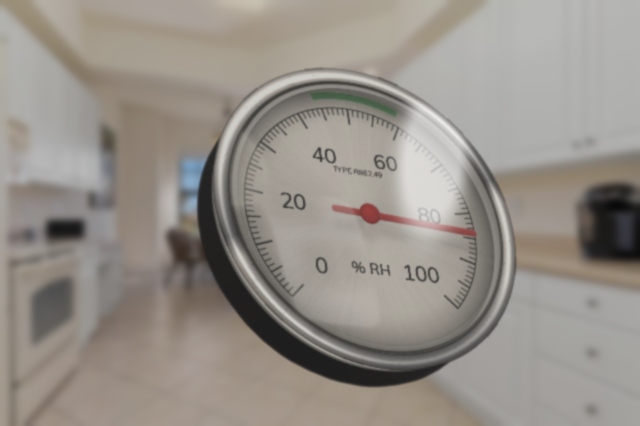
85 %
